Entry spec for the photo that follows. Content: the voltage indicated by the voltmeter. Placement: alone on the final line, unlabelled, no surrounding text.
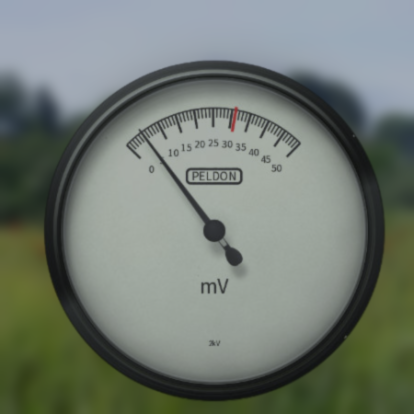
5 mV
